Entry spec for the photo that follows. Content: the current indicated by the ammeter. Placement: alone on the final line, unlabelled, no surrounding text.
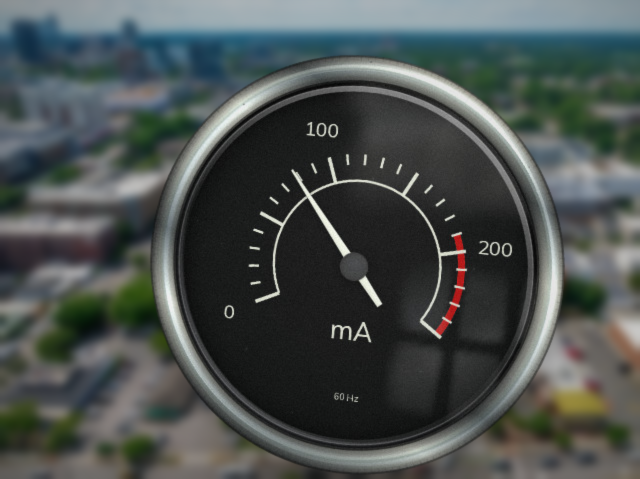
80 mA
